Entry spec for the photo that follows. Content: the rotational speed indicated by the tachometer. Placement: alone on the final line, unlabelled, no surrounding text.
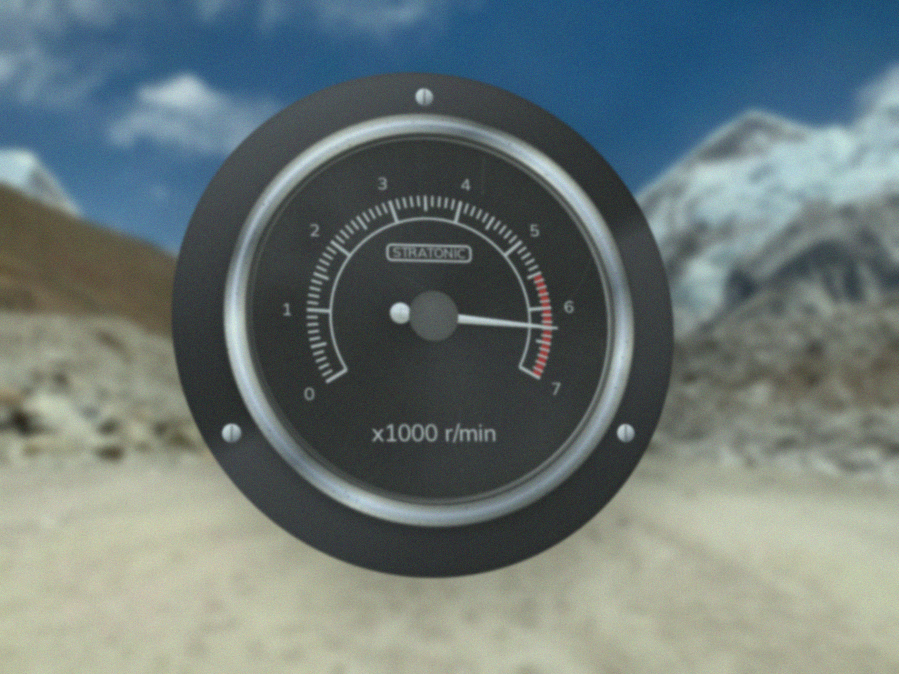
6300 rpm
